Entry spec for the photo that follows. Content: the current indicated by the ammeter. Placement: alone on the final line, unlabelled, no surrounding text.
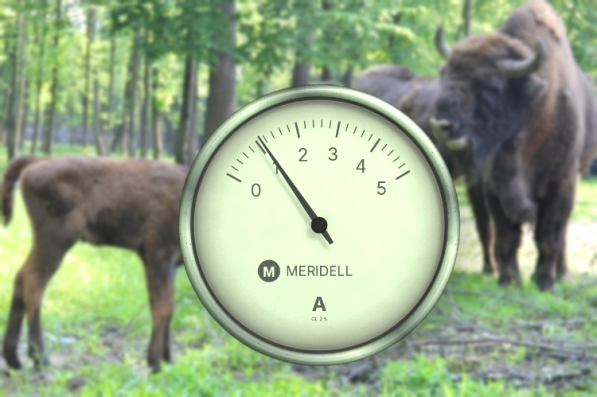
1.1 A
